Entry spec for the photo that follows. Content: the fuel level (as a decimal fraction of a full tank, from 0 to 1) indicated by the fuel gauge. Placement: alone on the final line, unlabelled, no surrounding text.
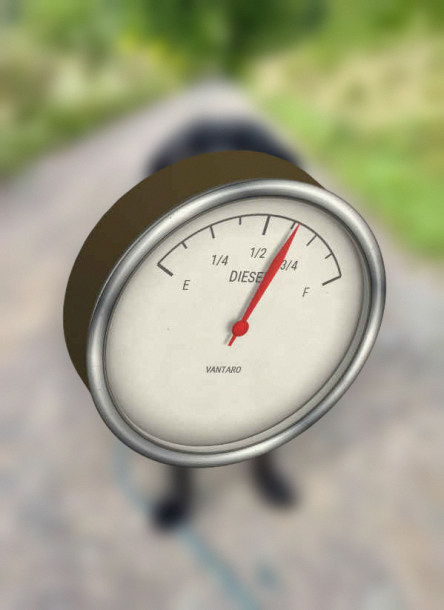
0.625
